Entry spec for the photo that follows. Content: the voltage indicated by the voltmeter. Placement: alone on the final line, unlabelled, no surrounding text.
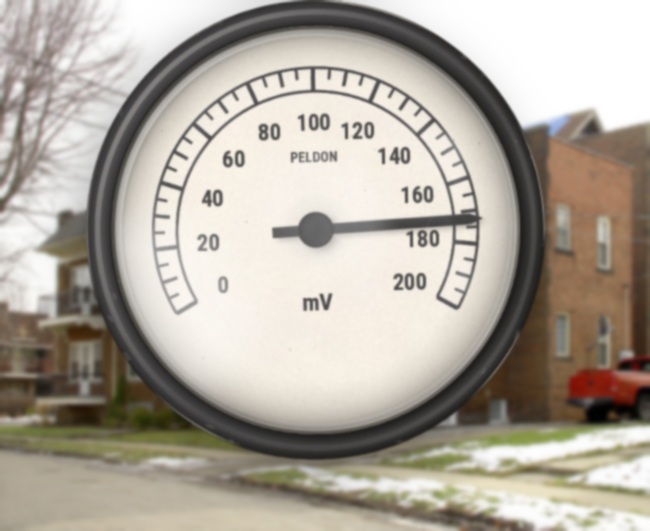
172.5 mV
